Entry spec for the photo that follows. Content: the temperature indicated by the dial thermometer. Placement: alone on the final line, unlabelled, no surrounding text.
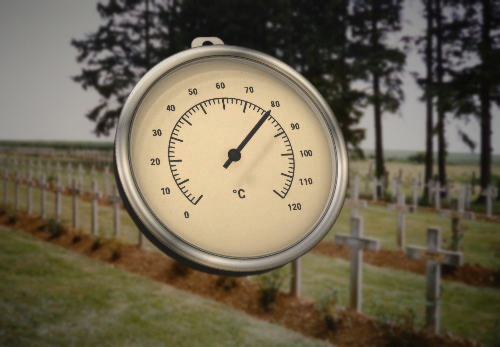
80 °C
